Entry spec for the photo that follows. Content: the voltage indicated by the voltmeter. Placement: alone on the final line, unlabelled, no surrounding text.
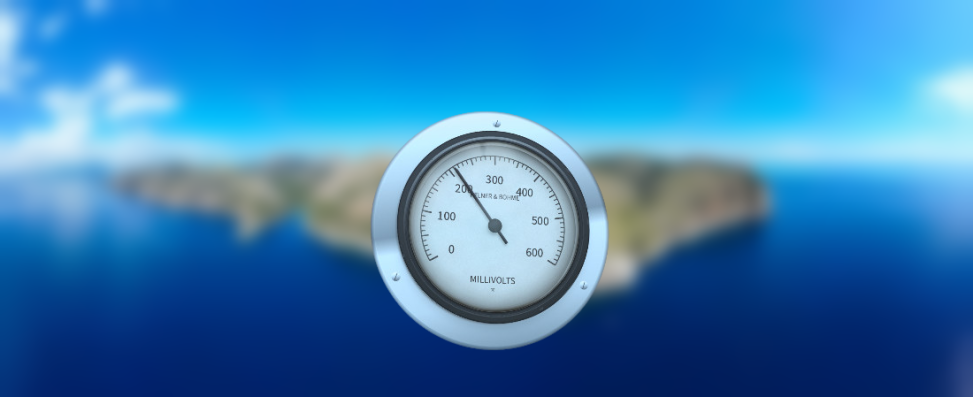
210 mV
